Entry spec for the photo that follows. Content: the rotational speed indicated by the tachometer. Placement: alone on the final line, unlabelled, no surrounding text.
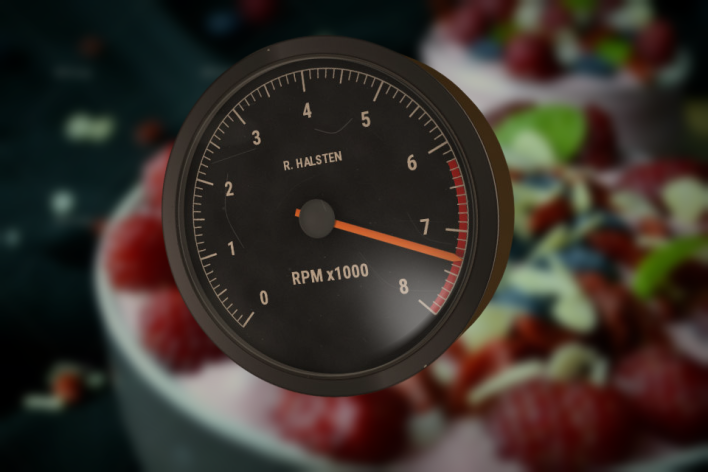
7300 rpm
